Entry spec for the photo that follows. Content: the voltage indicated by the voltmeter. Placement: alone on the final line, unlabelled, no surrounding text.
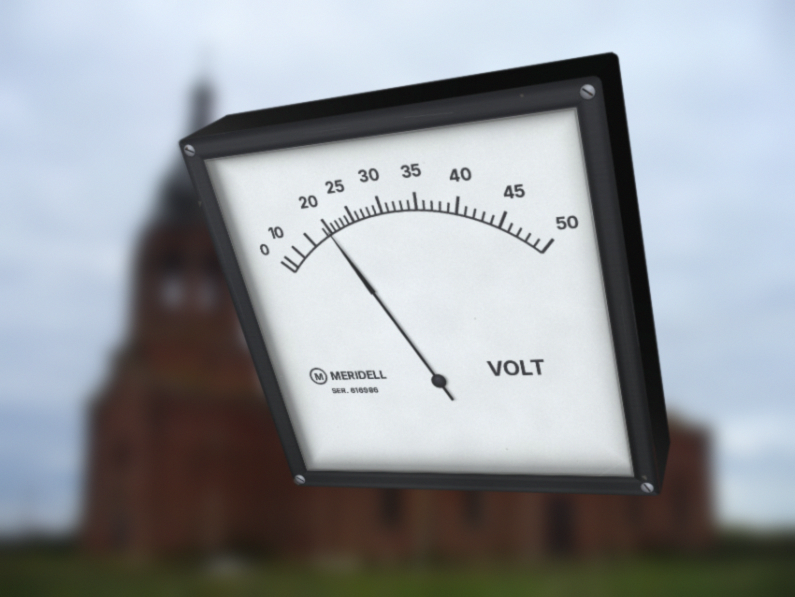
20 V
